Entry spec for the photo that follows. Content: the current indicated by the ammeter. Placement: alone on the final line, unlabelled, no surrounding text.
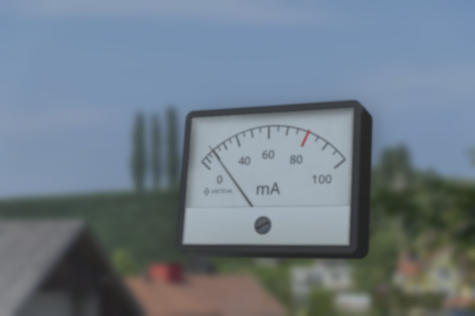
20 mA
